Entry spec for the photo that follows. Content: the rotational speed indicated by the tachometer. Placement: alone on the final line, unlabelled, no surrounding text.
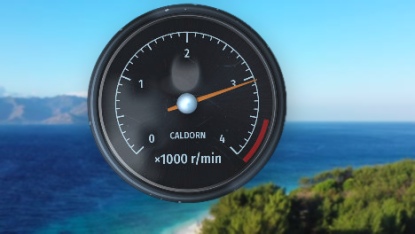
3050 rpm
